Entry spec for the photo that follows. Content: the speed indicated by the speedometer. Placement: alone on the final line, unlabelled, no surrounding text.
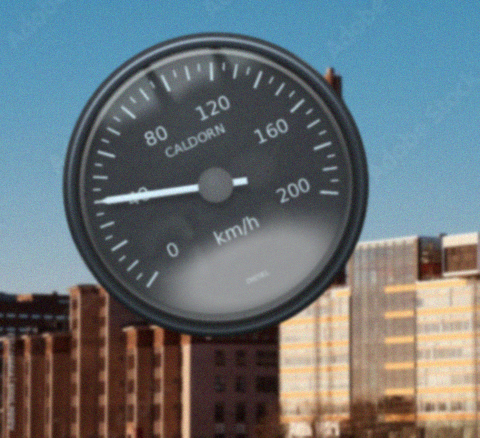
40 km/h
